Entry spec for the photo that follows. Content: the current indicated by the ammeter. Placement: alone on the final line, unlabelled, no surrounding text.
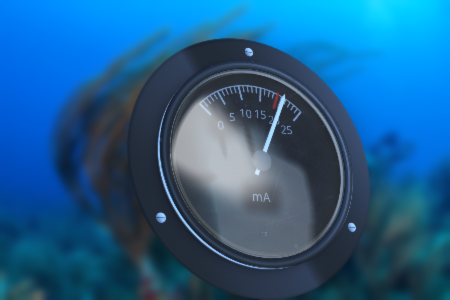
20 mA
